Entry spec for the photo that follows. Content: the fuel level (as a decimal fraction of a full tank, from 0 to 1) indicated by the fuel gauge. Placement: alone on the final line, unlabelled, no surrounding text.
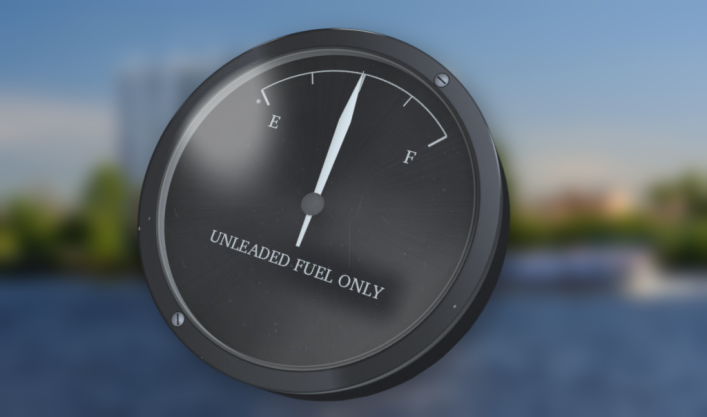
0.5
